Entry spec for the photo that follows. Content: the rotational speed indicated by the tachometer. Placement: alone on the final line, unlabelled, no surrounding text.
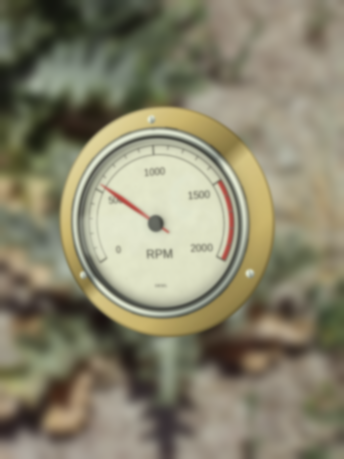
550 rpm
